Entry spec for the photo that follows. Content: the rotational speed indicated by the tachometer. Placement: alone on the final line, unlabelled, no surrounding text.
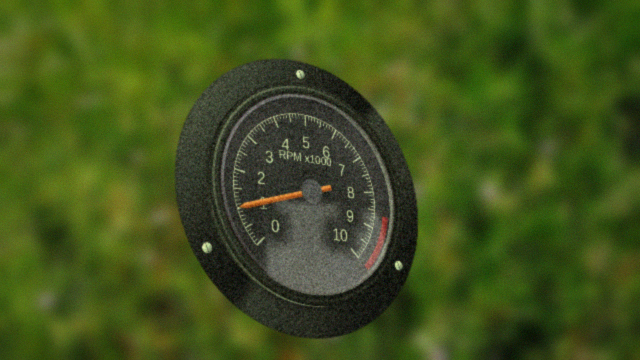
1000 rpm
